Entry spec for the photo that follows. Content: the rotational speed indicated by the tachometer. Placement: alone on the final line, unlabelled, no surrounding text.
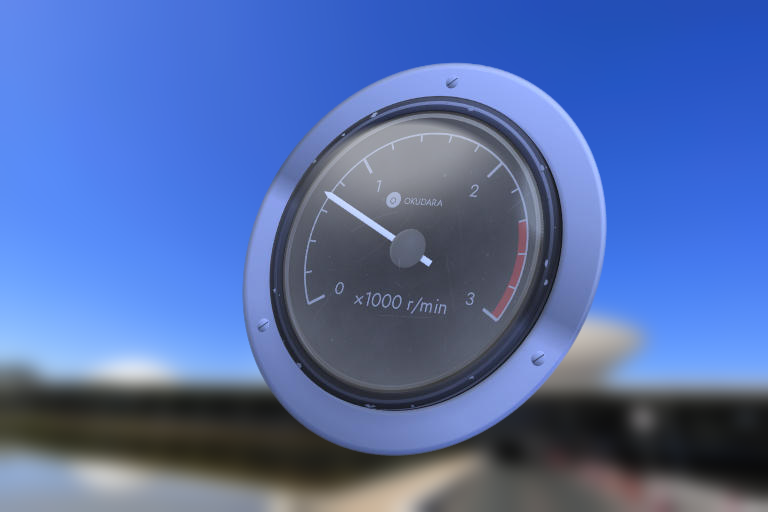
700 rpm
